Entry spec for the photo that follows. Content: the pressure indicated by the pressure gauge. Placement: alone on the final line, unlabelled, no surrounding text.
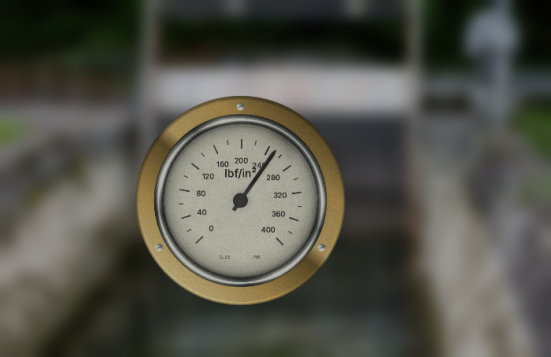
250 psi
